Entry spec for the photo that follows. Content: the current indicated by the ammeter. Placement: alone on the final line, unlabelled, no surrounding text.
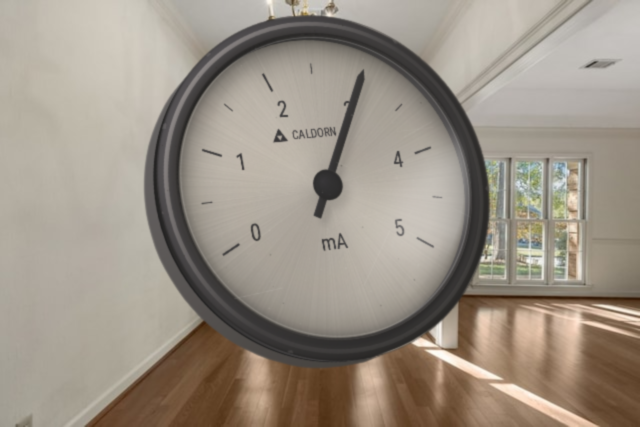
3 mA
